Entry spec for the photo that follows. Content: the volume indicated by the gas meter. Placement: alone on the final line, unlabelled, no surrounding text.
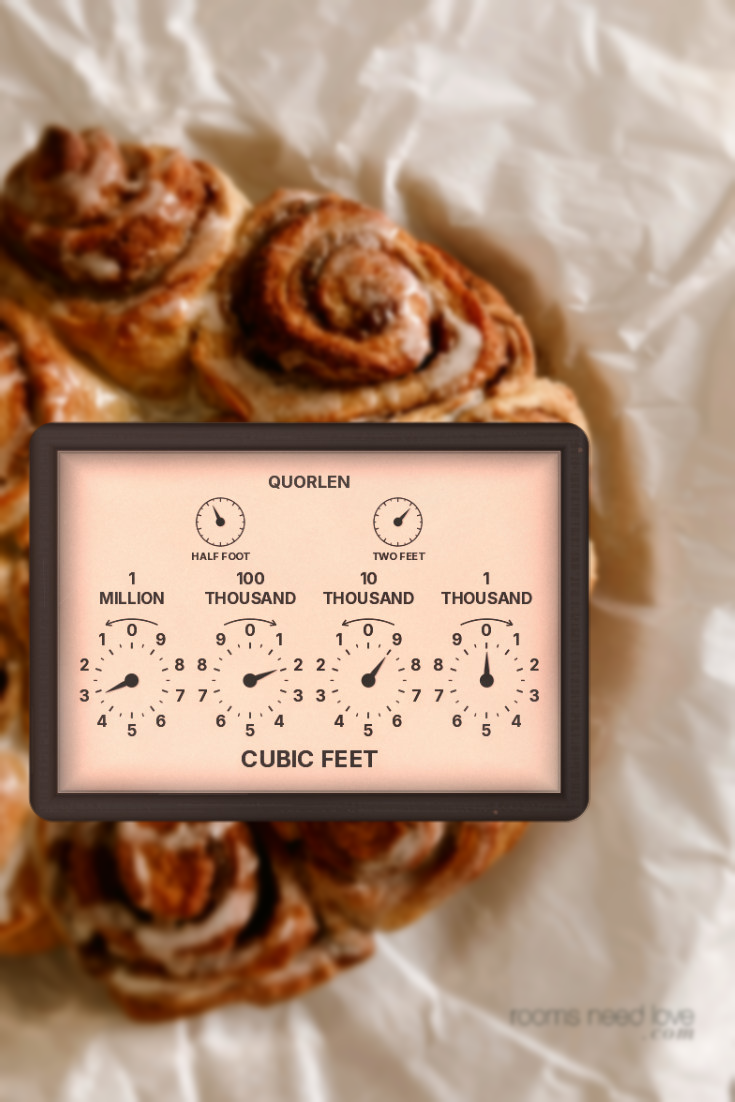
319000 ft³
